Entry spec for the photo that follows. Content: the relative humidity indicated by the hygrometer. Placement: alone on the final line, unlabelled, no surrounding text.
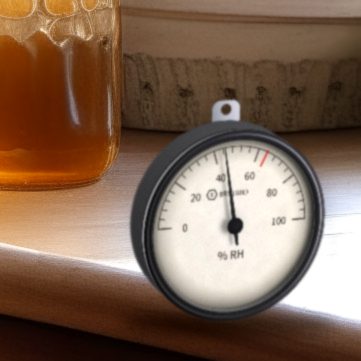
44 %
